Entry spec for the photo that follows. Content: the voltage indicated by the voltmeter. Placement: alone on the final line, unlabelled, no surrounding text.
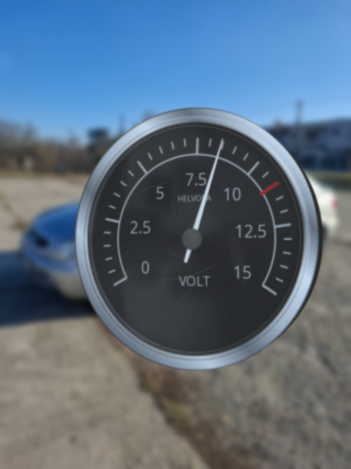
8.5 V
